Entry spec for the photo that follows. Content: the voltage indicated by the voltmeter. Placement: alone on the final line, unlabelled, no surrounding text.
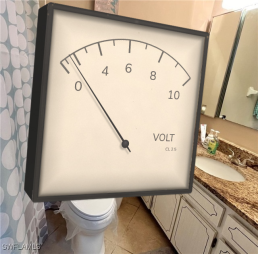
1.5 V
